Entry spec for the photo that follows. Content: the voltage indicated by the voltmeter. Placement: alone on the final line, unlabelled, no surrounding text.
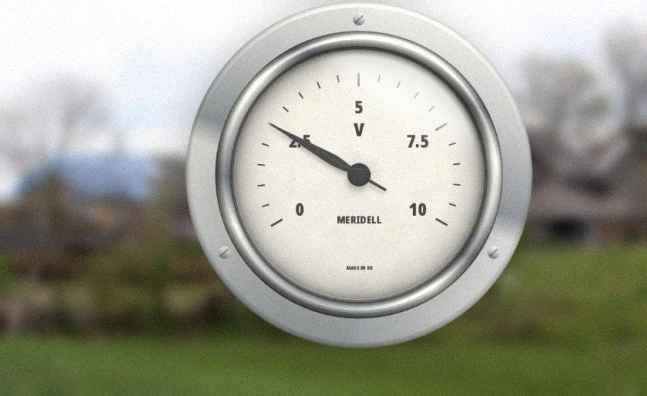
2.5 V
